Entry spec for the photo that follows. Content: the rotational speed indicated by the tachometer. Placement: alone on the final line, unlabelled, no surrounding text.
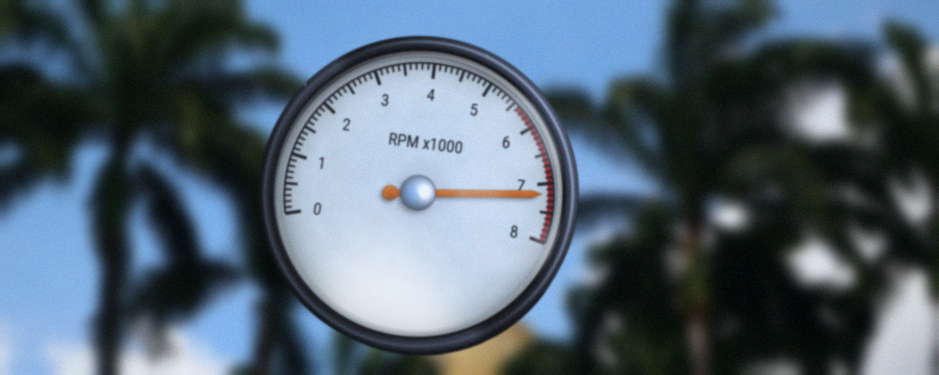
7200 rpm
